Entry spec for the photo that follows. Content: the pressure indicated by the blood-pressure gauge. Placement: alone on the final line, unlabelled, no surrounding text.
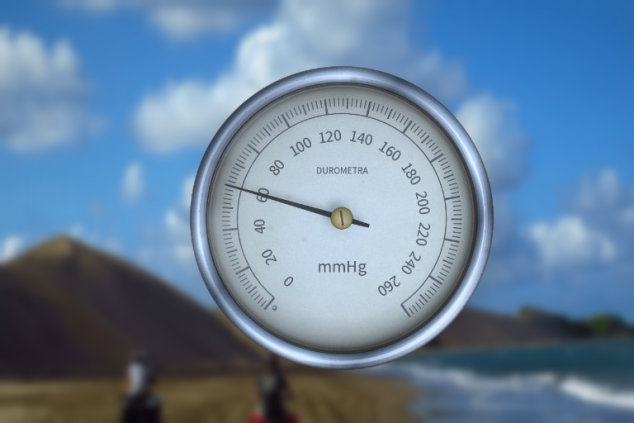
60 mmHg
